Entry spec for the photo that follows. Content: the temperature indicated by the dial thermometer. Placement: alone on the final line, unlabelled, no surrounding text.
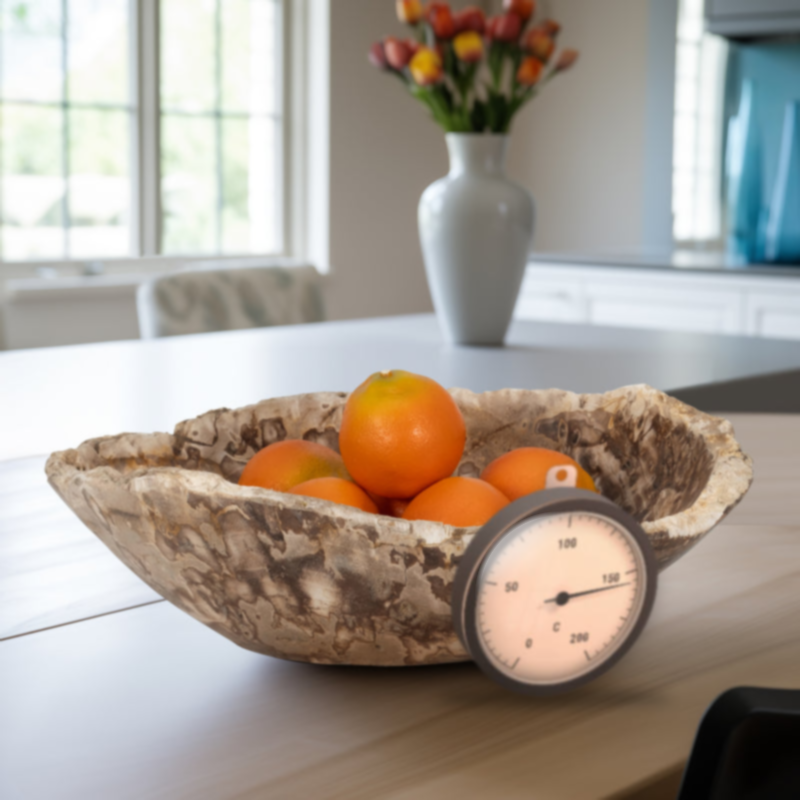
155 °C
